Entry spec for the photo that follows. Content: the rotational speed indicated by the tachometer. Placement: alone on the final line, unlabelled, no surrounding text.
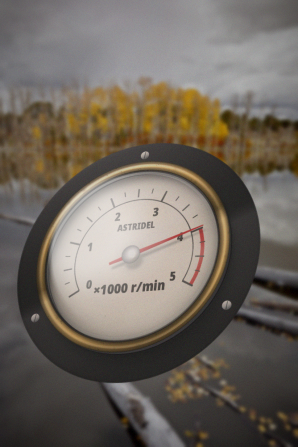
4000 rpm
